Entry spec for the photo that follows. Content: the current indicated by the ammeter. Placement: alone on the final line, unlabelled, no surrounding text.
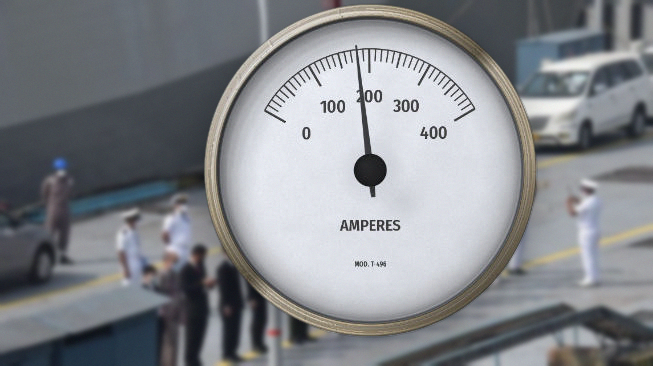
180 A
